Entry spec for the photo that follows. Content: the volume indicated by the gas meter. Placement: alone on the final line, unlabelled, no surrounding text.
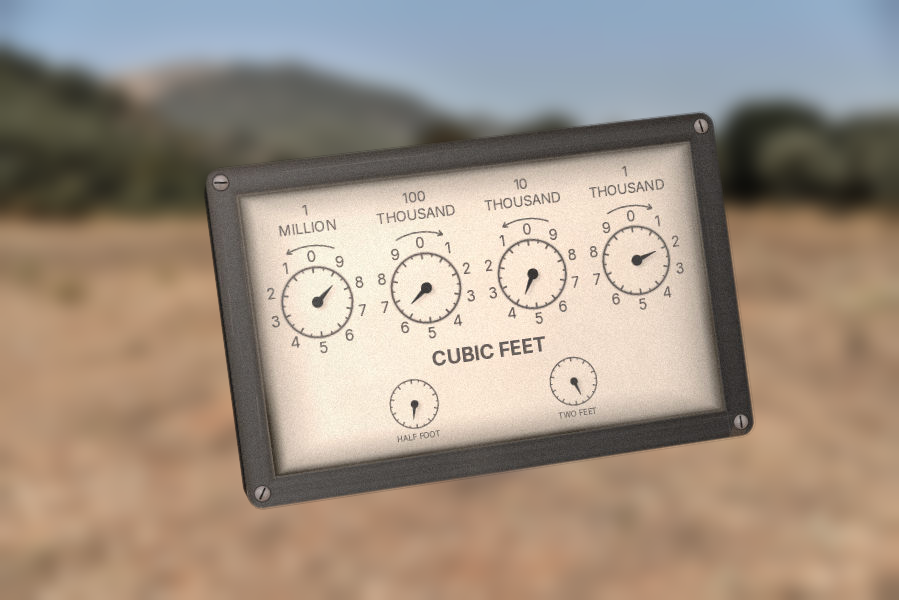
864200 ft³
